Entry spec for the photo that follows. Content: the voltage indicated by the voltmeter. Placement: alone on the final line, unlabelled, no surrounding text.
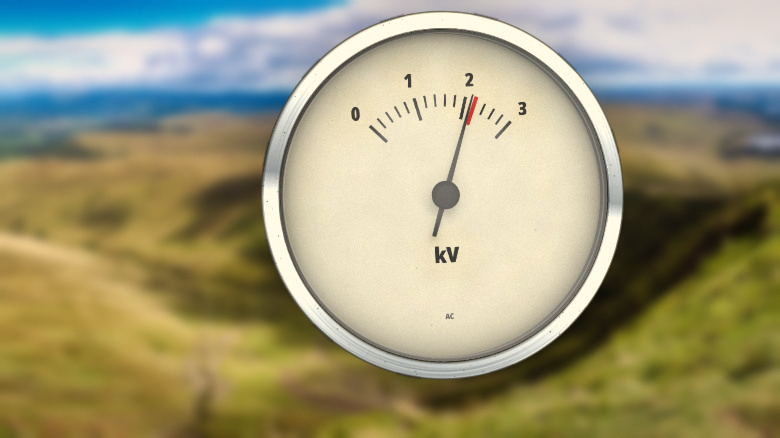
2.1 kV
